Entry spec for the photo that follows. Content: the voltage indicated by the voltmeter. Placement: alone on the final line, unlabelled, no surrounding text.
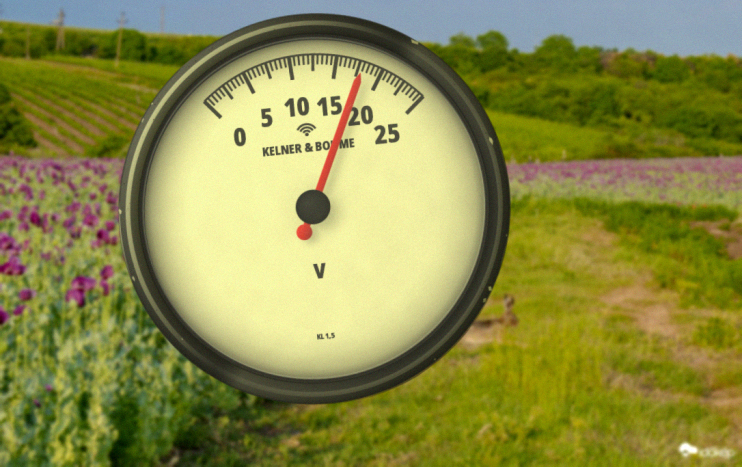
18 V
